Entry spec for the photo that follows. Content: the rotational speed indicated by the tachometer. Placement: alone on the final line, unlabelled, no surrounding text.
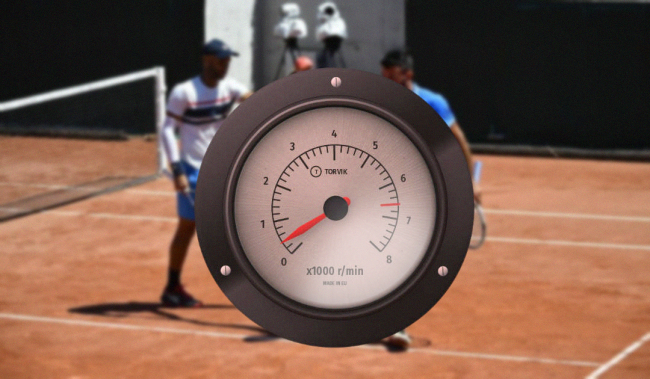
400 rpm
